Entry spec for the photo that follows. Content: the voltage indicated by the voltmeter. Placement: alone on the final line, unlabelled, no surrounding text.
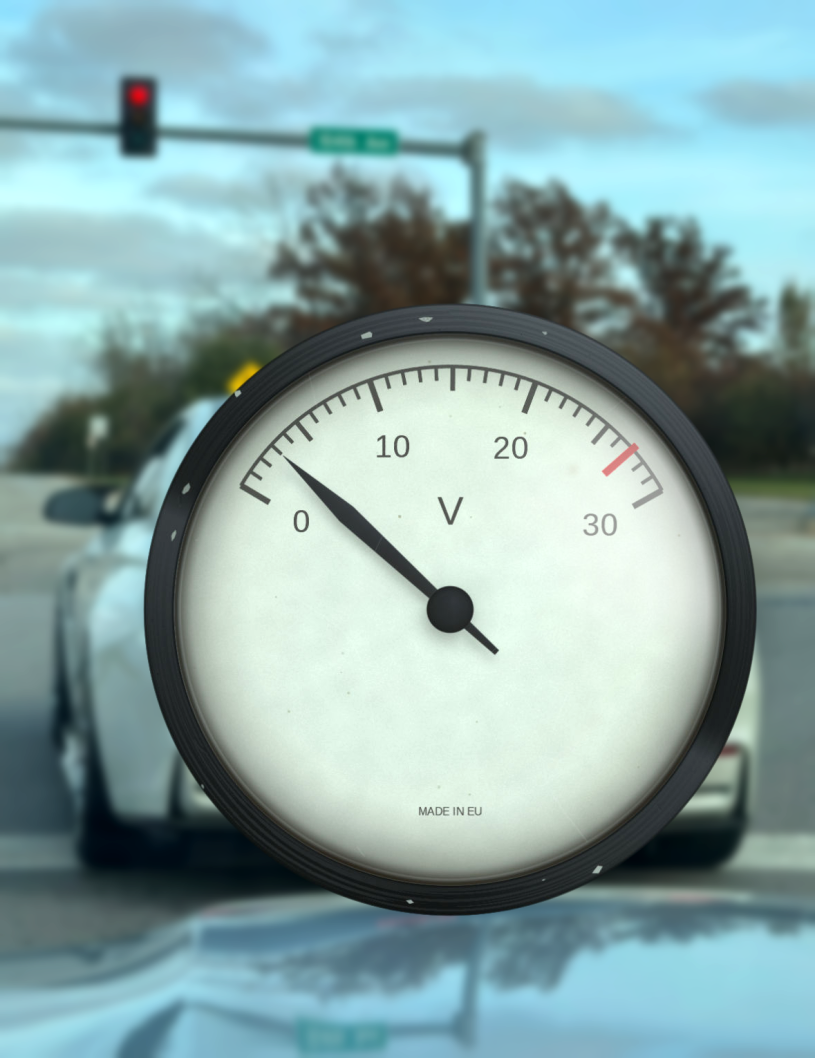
3 V
